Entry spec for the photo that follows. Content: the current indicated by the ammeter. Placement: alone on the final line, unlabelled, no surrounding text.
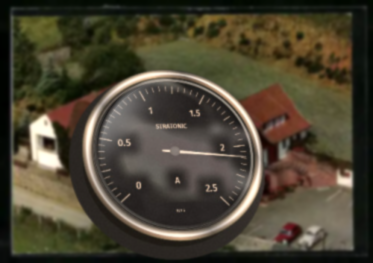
2.1 A
